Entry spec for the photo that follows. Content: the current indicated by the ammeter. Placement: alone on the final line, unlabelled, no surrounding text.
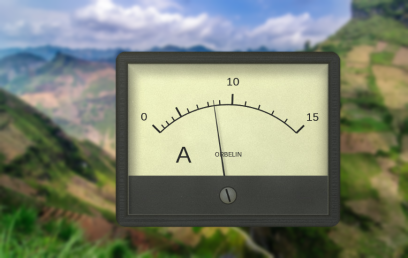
8.5 A
